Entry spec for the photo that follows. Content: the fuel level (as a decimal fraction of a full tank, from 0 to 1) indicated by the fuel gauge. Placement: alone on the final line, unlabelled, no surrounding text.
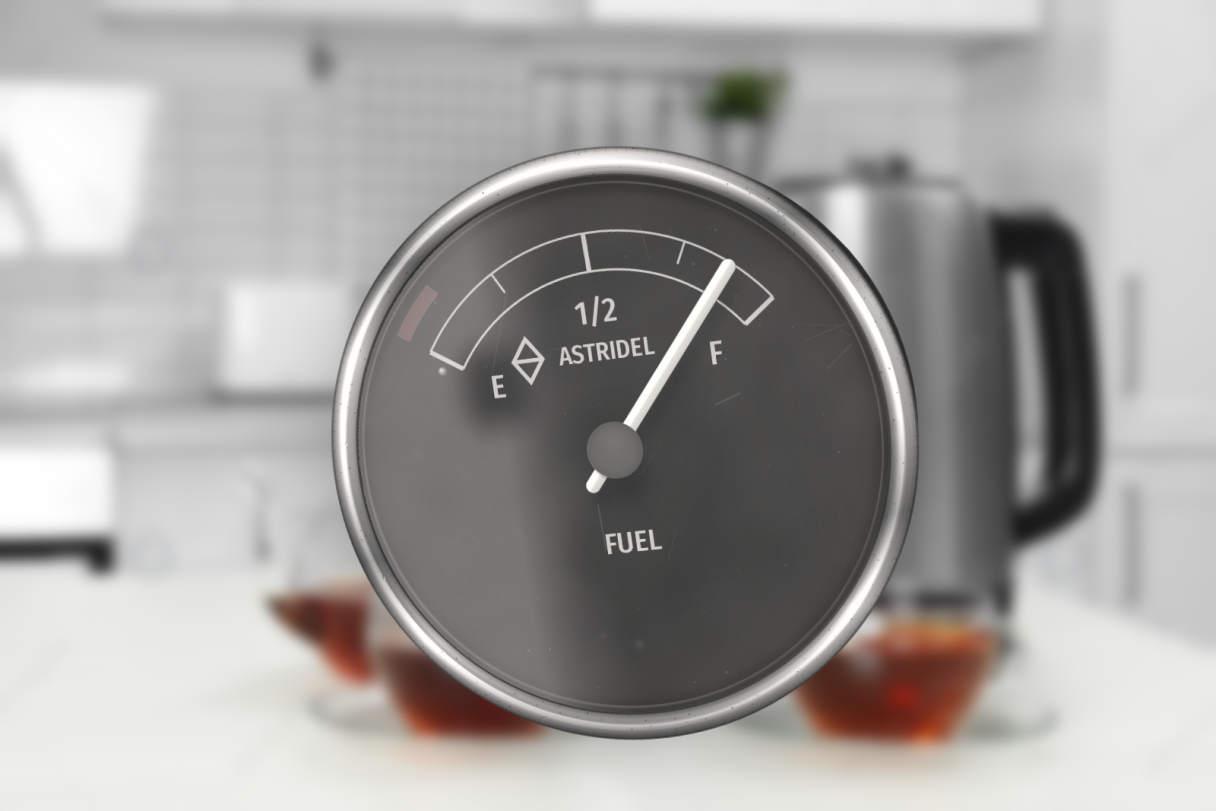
0.875
